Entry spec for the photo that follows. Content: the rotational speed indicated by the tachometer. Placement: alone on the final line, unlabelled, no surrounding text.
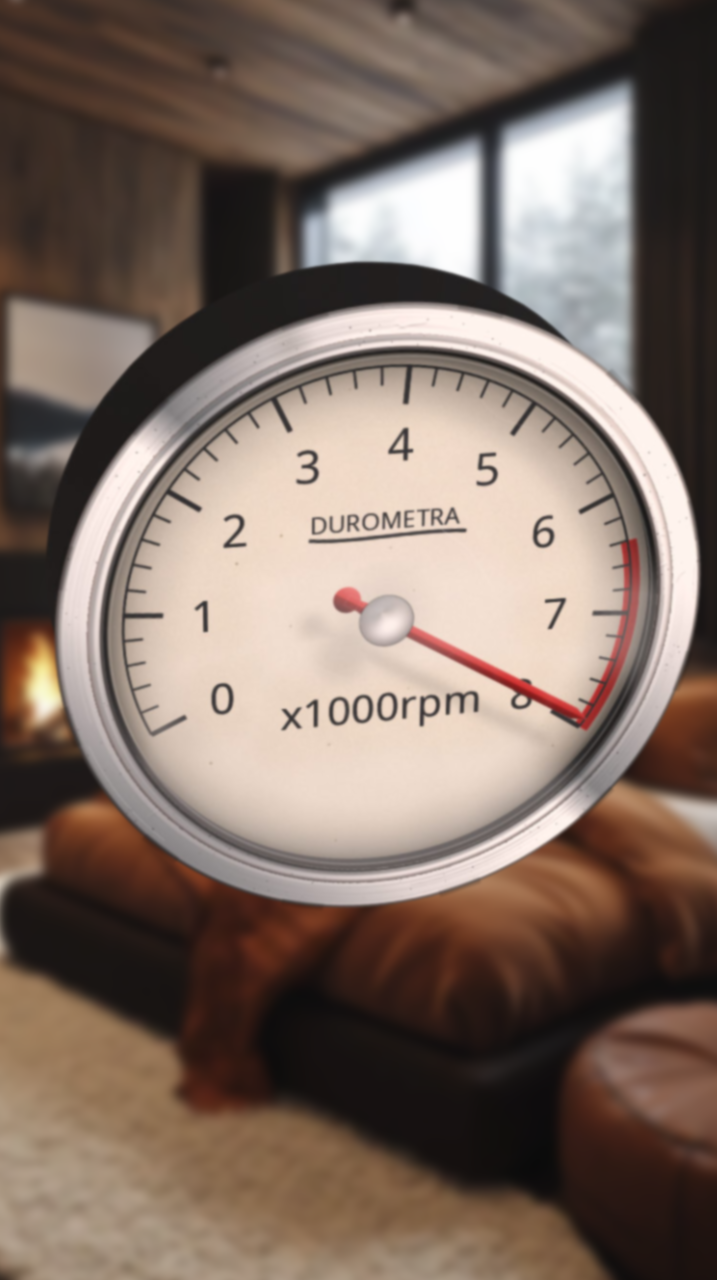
7900 rpm
